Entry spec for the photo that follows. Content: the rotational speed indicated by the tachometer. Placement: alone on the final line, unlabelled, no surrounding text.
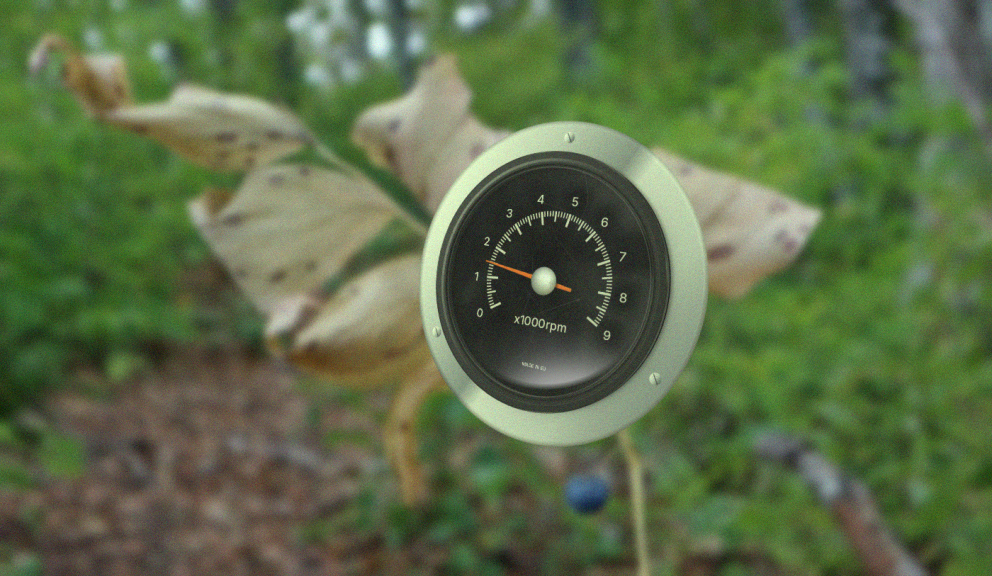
1500 rpm
